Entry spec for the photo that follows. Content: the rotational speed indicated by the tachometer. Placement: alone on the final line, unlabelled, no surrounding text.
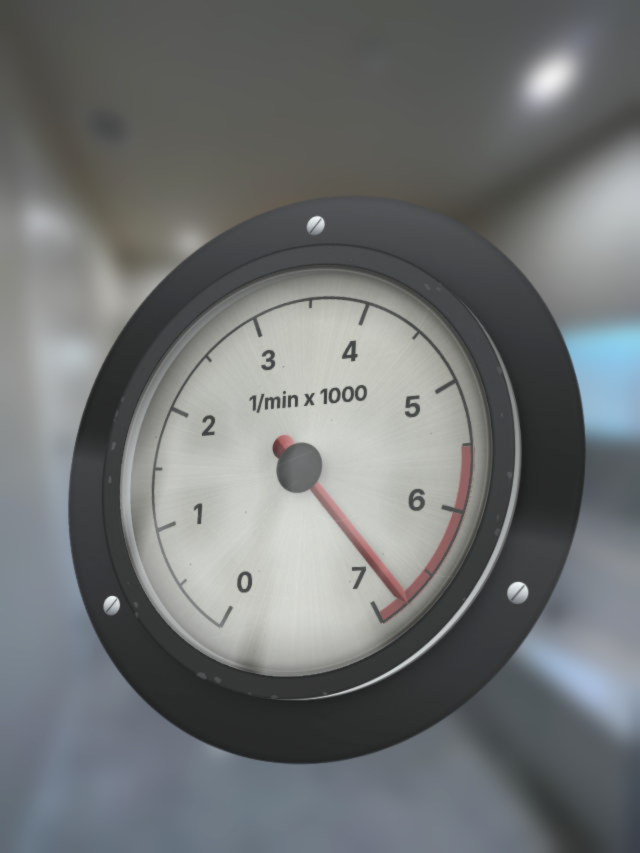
6750 rpm
